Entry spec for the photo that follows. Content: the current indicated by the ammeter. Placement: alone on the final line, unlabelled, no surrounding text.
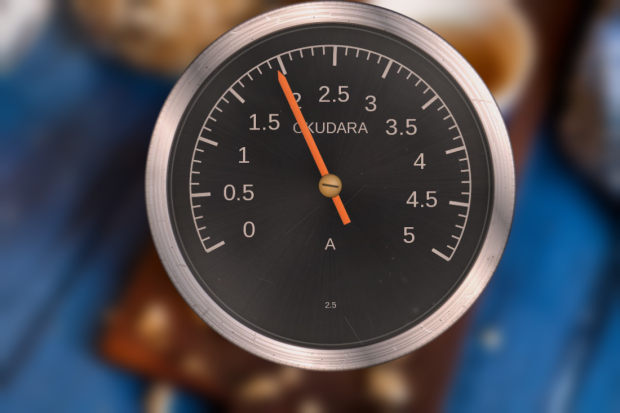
1.95 A
